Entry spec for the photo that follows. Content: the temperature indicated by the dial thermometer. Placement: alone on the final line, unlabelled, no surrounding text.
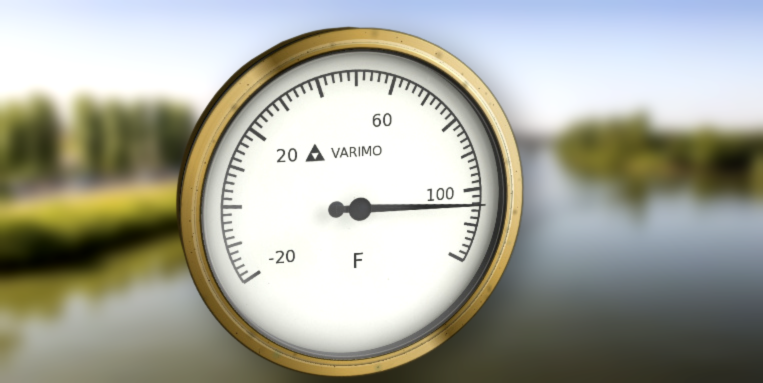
104 °F
